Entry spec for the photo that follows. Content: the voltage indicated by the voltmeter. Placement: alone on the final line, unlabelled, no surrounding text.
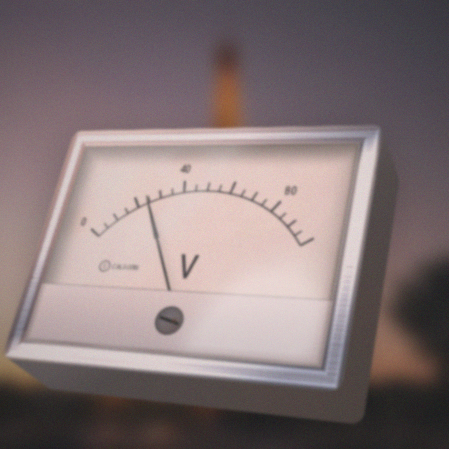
25 V
